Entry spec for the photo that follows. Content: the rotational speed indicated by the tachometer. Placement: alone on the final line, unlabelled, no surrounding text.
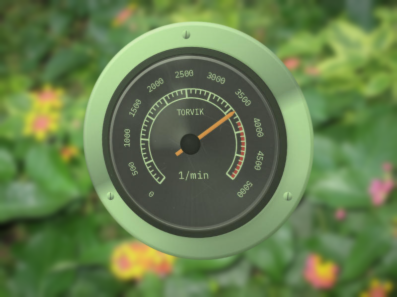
3600 rpm
